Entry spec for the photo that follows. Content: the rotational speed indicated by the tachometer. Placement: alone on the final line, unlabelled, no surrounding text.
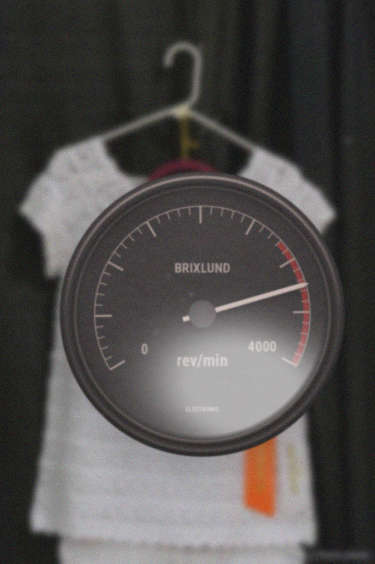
3250 rpm
